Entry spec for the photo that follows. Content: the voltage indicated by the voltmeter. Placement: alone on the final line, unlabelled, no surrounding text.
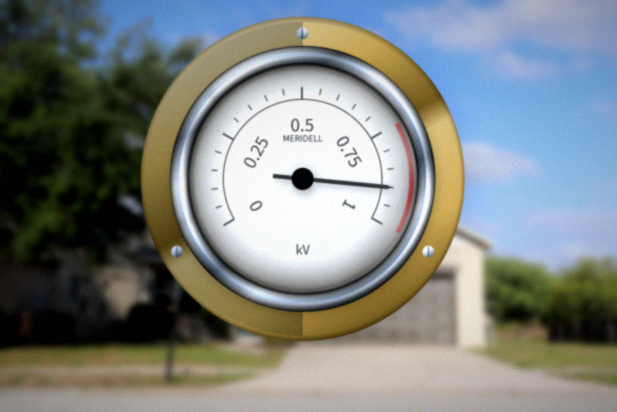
0.9 kV
